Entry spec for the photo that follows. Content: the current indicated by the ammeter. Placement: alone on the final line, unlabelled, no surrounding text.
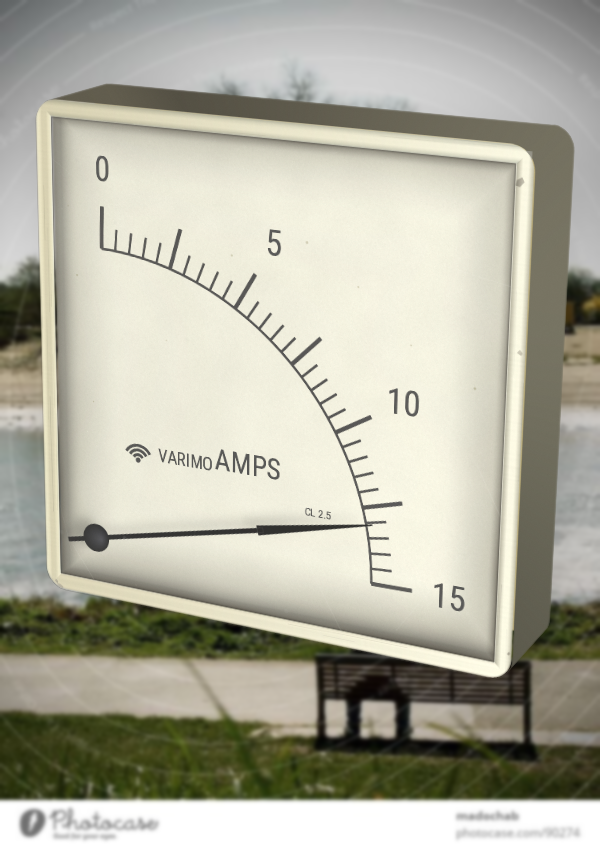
13 A
